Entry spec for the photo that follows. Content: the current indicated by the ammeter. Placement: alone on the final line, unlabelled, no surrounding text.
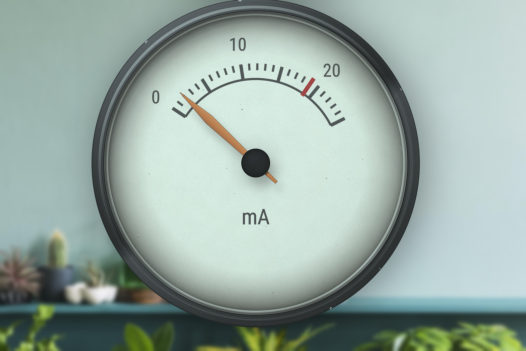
2 mA
